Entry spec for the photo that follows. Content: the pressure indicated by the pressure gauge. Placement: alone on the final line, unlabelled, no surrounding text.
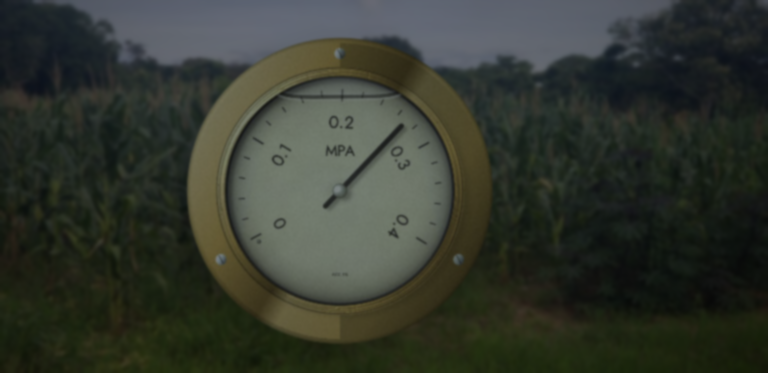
0.27 MPa
